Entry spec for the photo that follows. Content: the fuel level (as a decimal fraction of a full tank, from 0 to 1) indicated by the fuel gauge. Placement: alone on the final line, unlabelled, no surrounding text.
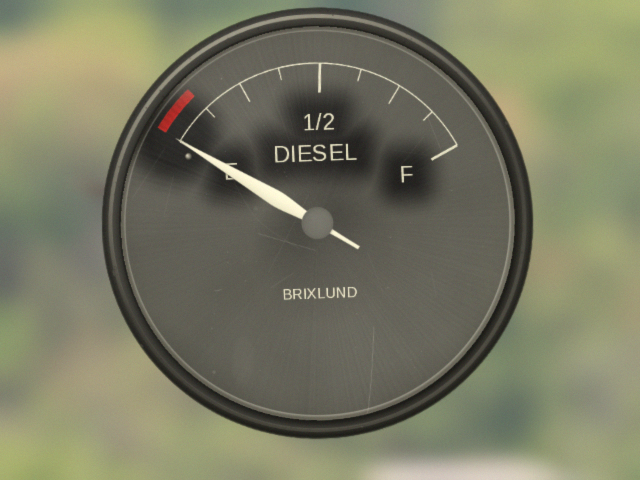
0
